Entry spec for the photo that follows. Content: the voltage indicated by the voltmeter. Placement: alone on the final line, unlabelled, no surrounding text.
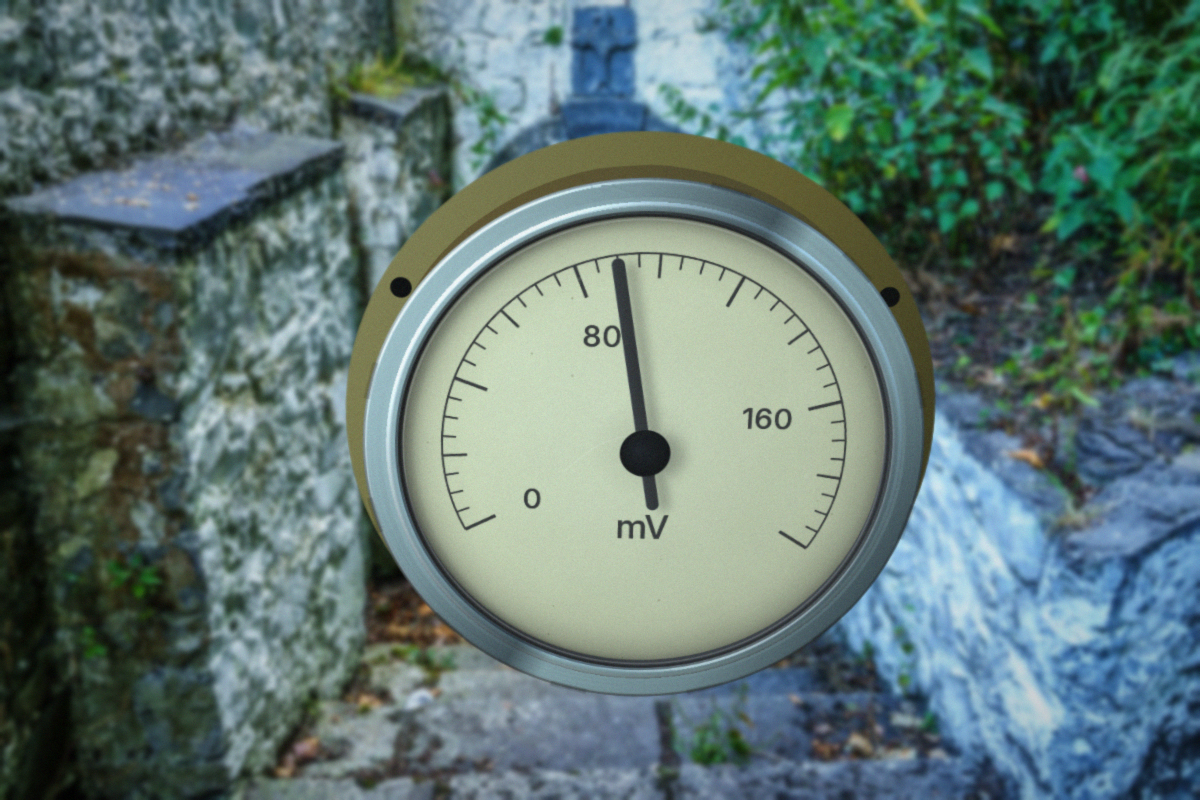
90 mV
